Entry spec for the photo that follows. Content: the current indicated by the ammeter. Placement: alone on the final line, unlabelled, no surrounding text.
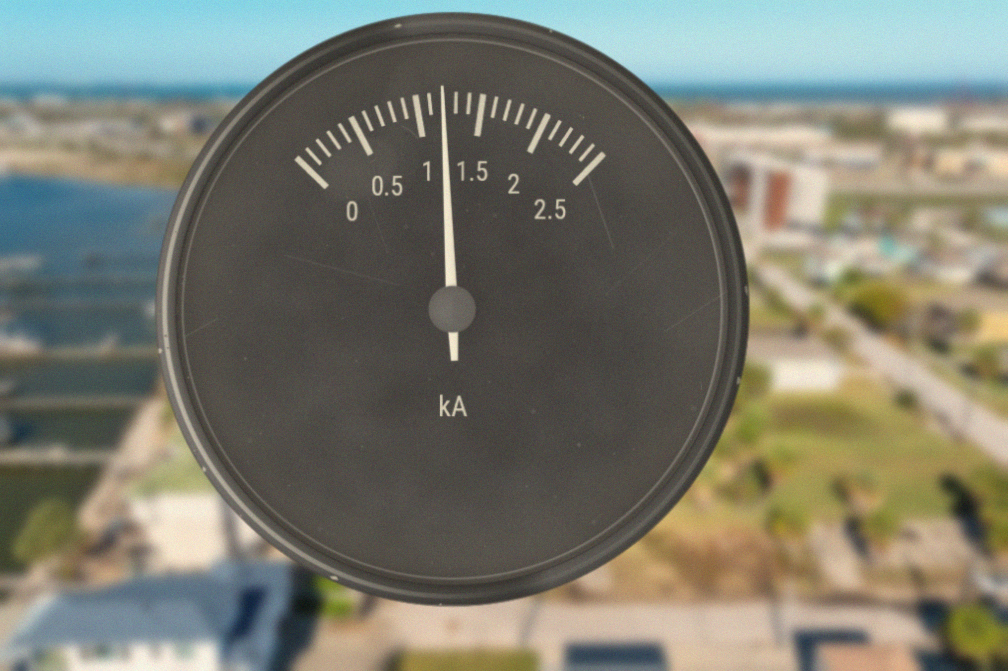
1.2 kA
